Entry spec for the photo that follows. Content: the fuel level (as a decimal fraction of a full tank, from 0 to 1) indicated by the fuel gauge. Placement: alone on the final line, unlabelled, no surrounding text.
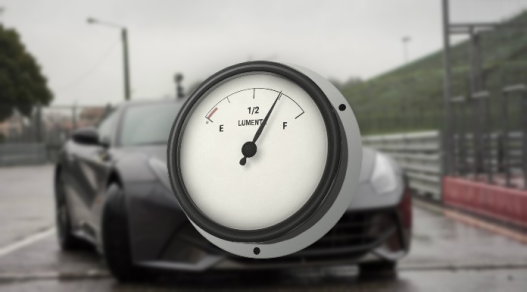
0.75
